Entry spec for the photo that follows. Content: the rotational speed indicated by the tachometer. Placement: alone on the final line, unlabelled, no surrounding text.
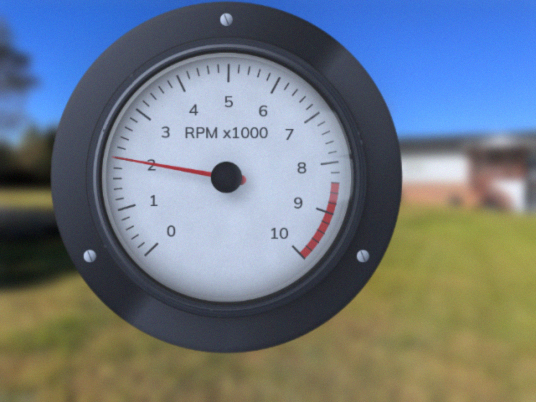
2000 rpm
